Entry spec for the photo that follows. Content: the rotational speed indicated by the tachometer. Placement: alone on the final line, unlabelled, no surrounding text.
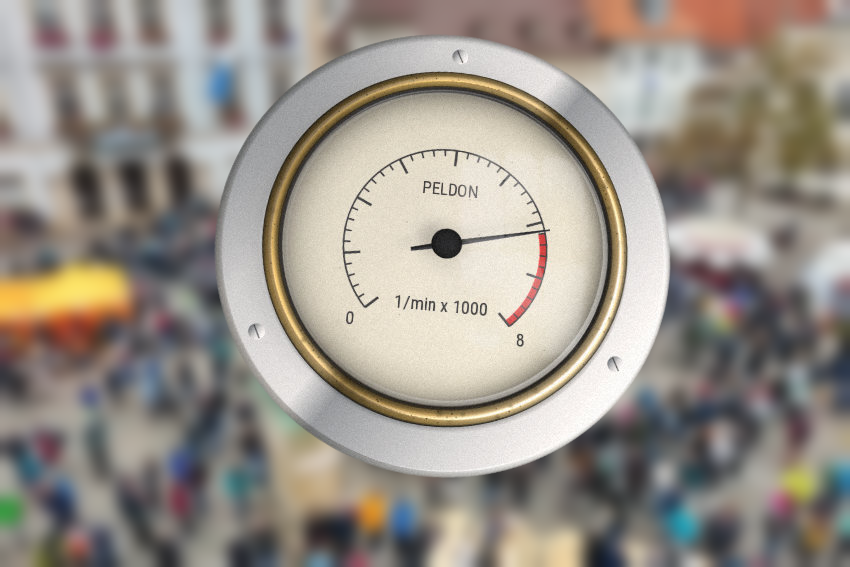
6200 rpm
